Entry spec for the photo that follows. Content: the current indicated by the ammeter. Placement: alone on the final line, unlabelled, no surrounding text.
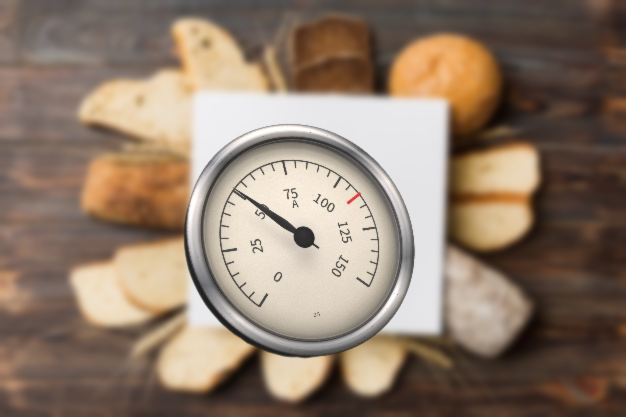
50 A
